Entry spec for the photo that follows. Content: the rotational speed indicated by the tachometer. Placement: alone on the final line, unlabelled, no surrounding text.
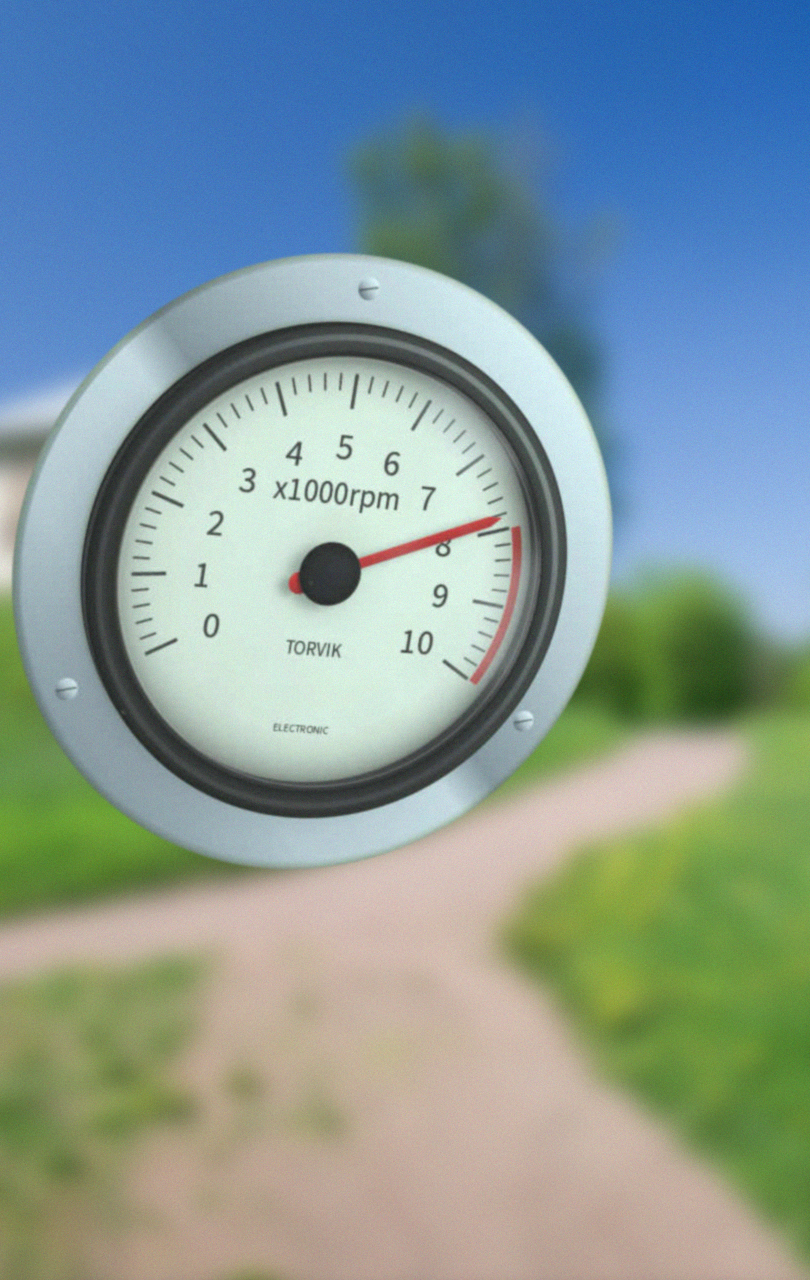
7800 rpm
